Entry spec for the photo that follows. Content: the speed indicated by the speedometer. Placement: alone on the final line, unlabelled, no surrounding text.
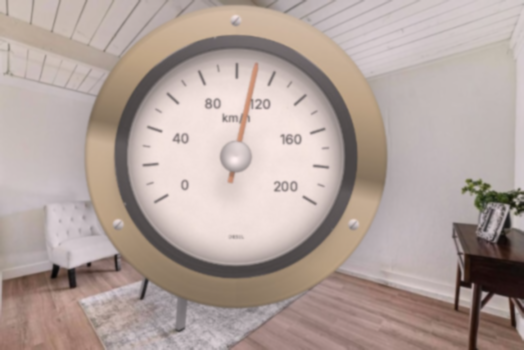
110 km/h
